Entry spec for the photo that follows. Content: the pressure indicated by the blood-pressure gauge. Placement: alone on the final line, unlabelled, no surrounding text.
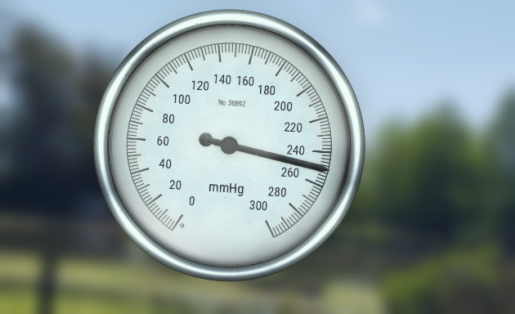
250 mmHg
